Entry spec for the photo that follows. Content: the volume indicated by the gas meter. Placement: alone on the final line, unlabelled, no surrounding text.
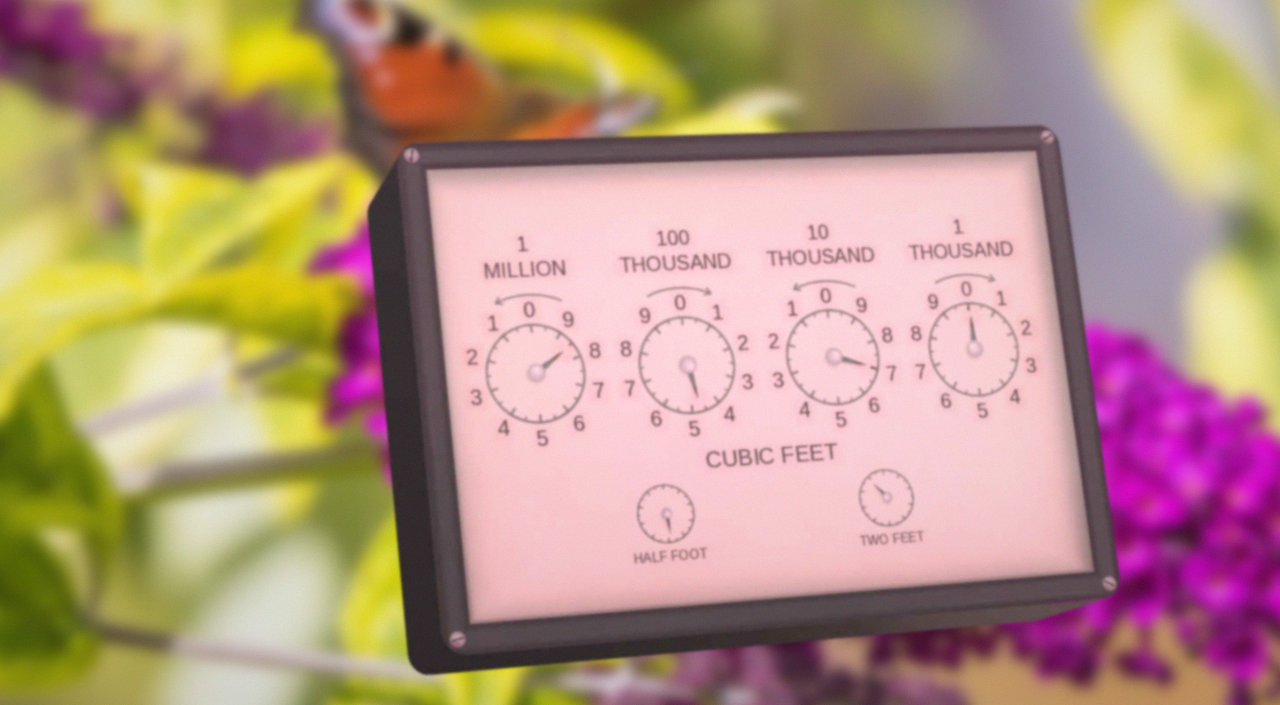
847000 ft³
